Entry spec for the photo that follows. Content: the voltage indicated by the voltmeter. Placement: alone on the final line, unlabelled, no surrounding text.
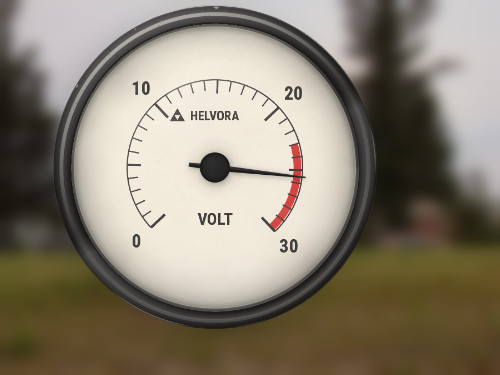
25.5 V
